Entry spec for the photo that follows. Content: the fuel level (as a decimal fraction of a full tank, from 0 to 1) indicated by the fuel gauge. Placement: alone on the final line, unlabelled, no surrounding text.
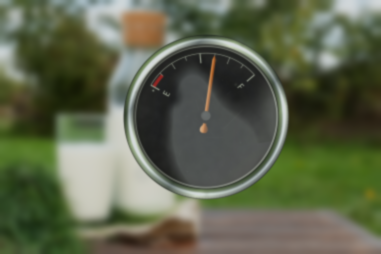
0.625
